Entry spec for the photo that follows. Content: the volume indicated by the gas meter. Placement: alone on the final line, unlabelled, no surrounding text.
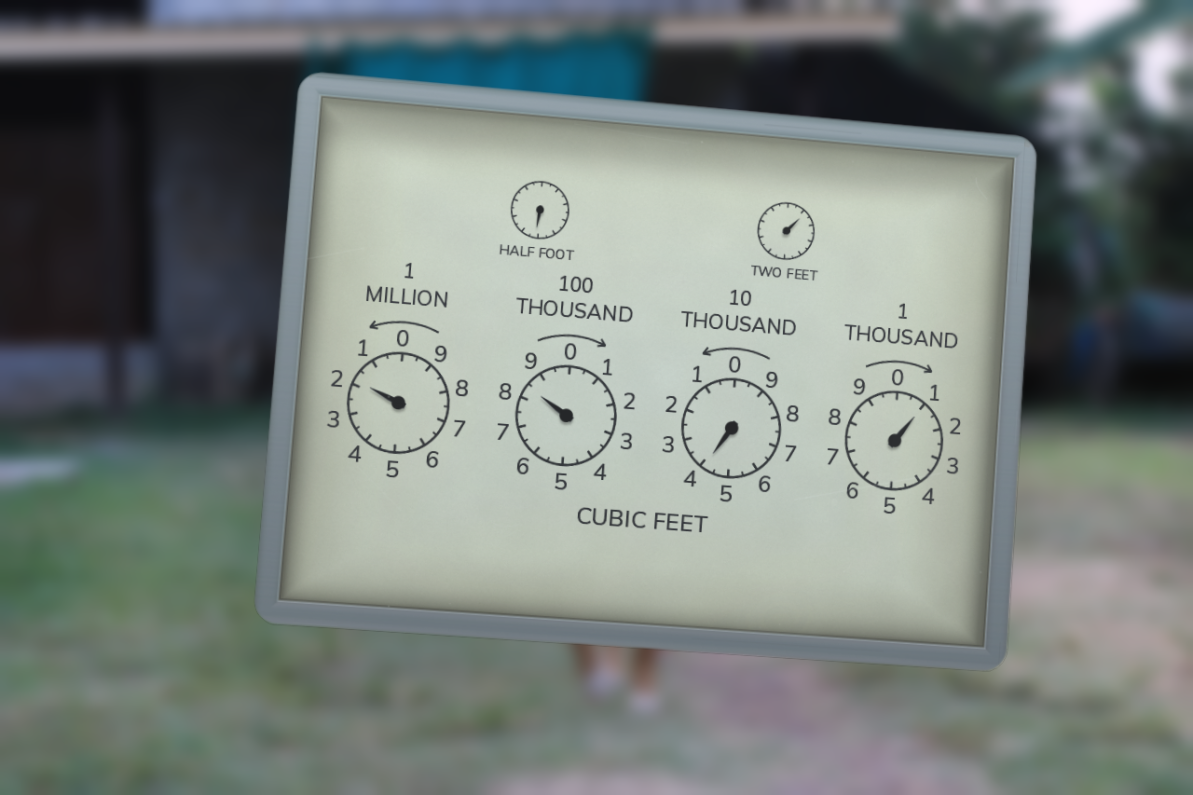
184100 ft³
